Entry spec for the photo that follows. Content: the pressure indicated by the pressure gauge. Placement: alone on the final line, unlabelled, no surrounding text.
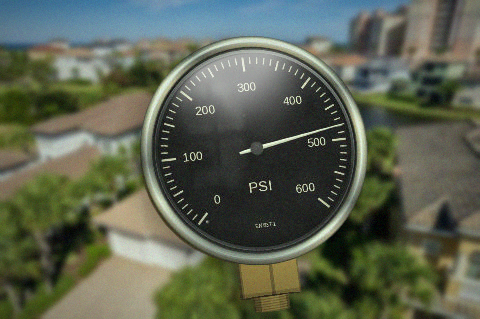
480 psi
